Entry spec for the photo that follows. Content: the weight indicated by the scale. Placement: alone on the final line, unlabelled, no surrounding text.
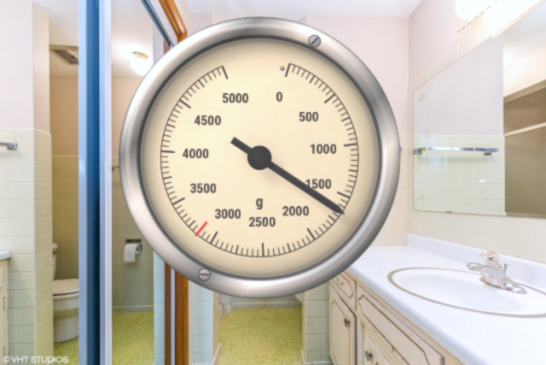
1650 g
